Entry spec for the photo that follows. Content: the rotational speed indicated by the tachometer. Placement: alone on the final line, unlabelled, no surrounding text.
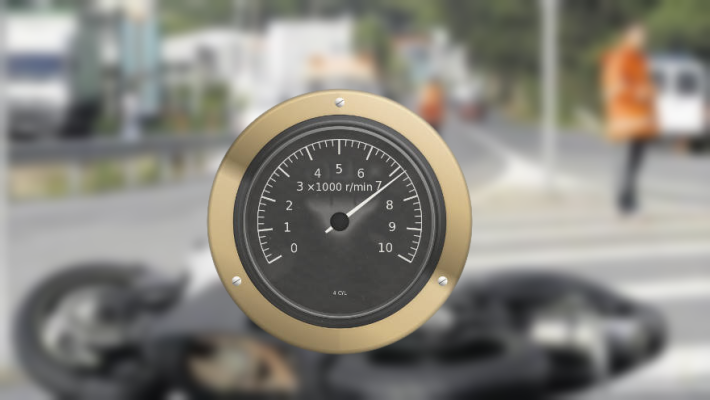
7200 rpm
